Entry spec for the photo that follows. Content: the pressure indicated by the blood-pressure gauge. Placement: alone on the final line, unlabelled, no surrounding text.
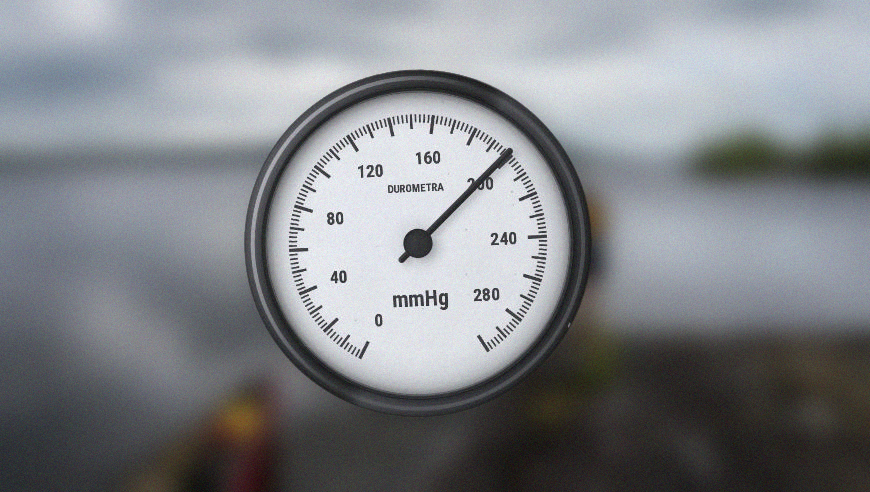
198 mmHg
